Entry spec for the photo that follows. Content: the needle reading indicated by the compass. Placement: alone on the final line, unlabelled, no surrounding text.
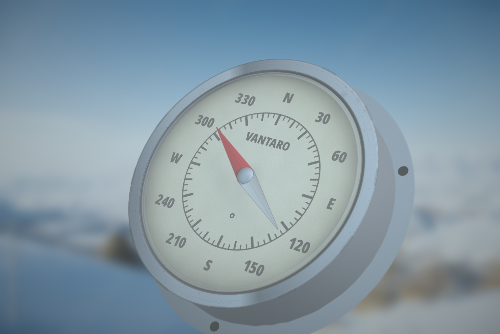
305 °
